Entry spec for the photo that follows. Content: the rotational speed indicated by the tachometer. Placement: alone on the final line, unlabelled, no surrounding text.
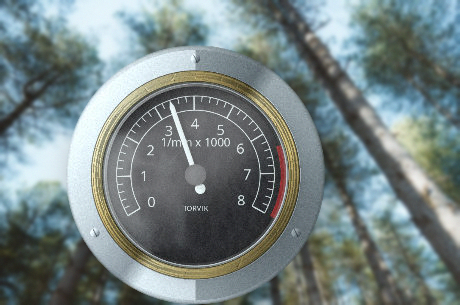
3400 rpm
